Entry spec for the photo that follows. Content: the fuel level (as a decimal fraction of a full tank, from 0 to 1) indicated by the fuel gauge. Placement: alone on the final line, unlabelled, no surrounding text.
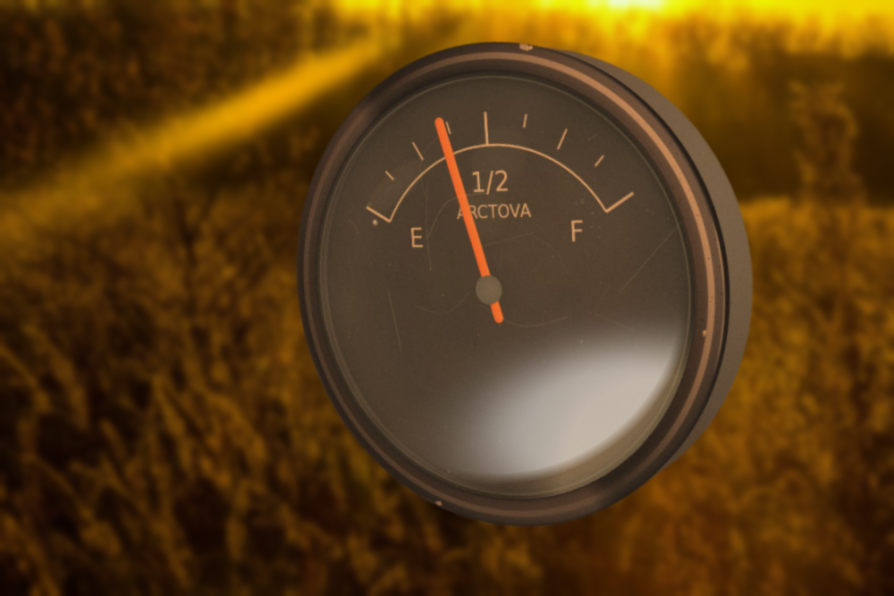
0.375
